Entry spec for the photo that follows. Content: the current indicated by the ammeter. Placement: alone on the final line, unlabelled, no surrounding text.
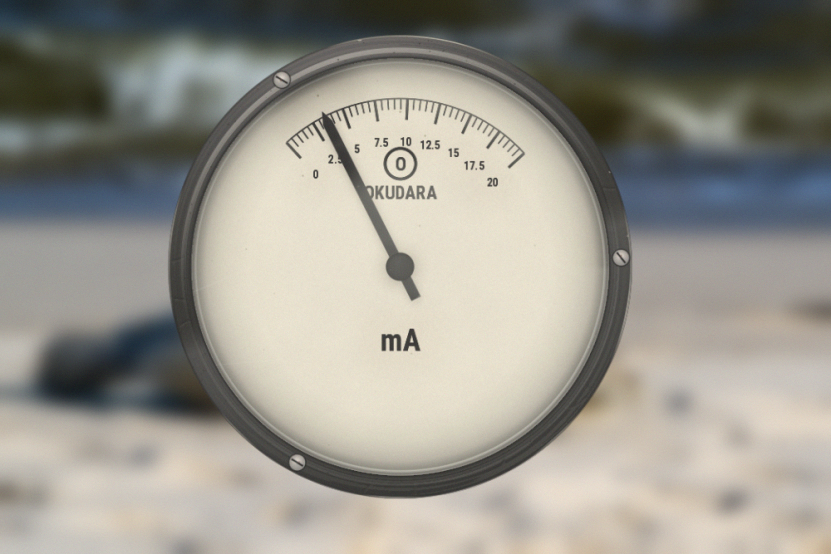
3.5 mA
